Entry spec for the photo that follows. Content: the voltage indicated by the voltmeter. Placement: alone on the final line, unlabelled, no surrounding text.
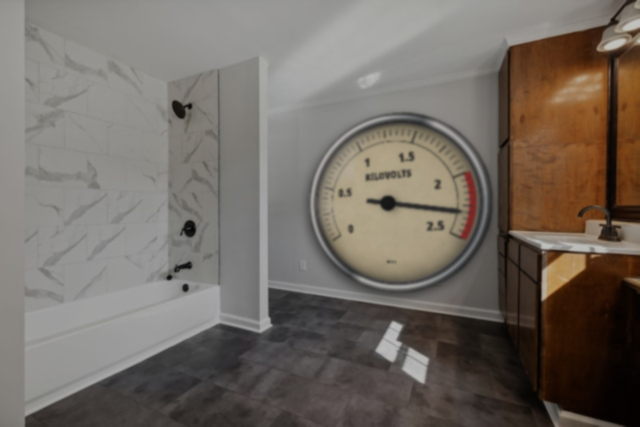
2.3 kV
